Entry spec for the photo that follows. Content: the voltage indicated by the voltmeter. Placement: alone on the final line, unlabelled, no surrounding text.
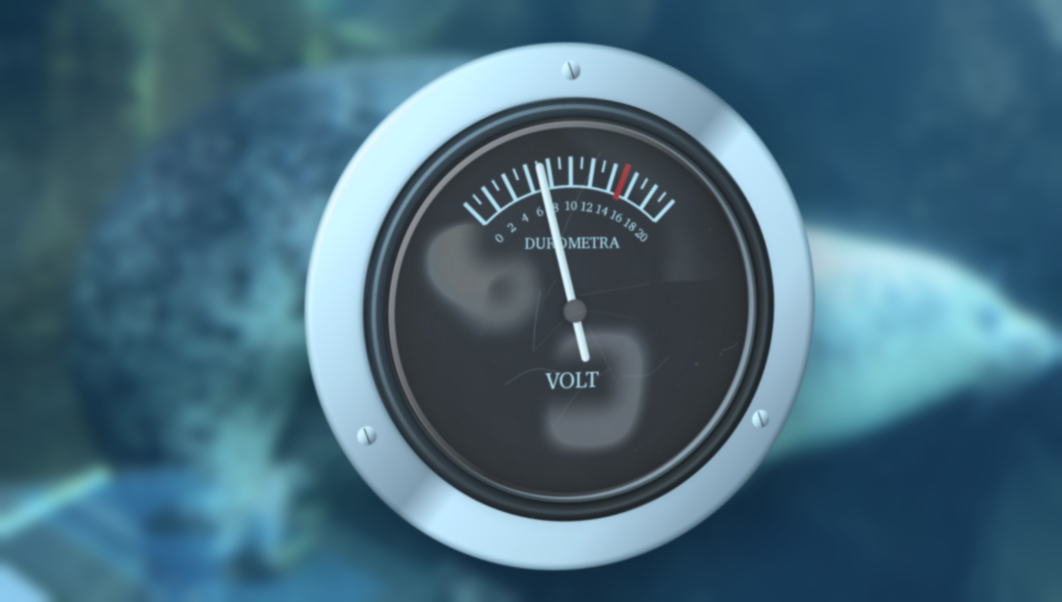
7 V
